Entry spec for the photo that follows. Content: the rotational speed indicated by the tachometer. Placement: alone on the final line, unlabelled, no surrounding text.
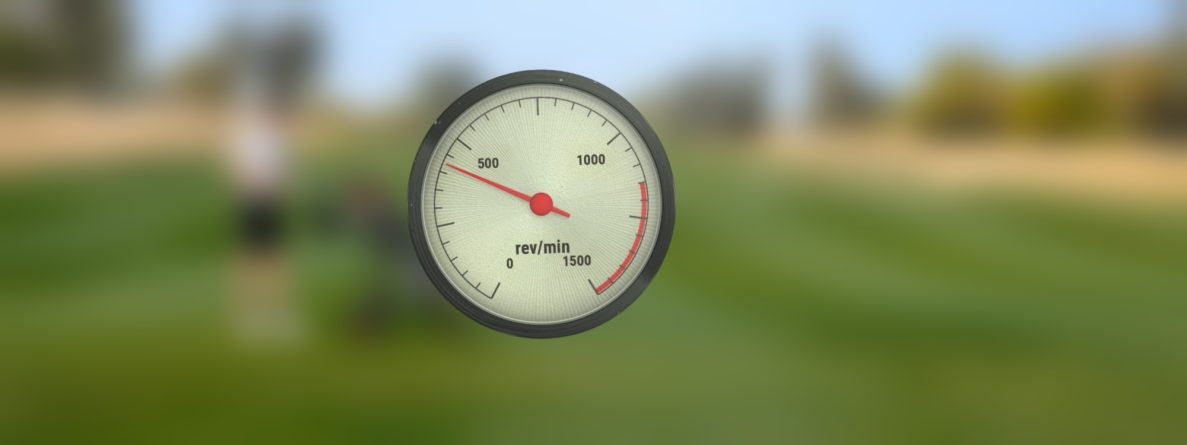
425 rpm
